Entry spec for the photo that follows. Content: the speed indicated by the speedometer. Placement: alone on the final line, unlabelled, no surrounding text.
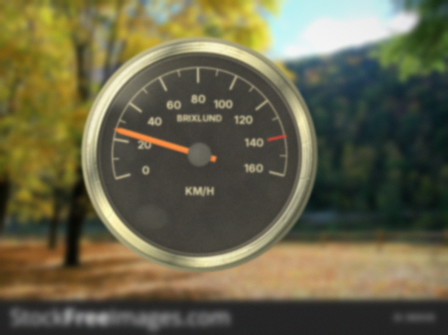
25 km/h
